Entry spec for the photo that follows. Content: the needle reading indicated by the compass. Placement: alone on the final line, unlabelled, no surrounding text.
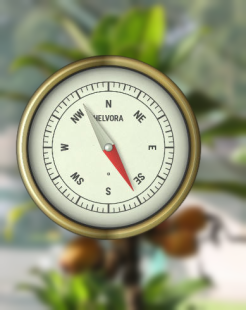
150 °
